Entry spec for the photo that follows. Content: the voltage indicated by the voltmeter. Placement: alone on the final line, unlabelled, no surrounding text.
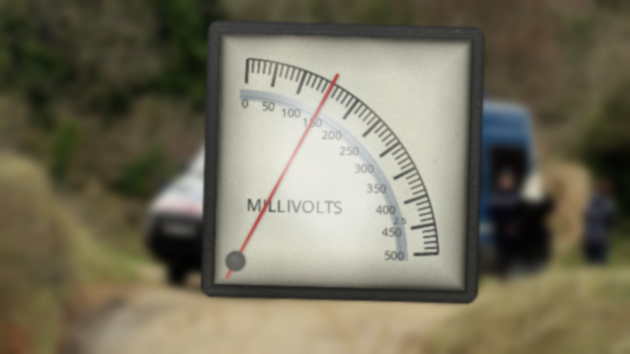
150 mV
